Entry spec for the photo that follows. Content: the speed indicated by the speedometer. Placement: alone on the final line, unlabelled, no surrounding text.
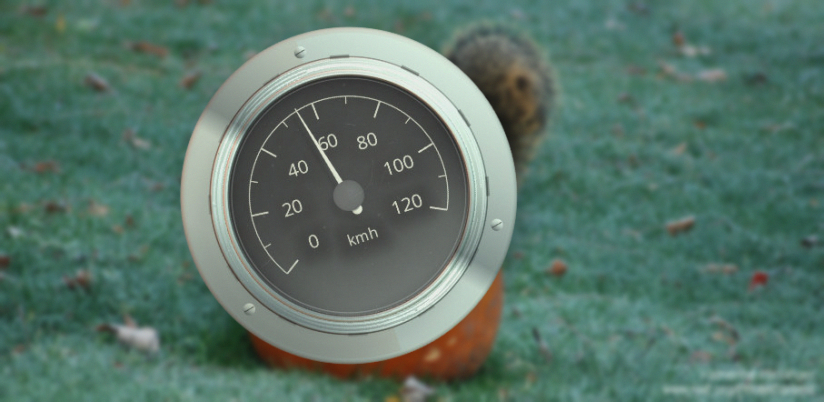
55 km/h
